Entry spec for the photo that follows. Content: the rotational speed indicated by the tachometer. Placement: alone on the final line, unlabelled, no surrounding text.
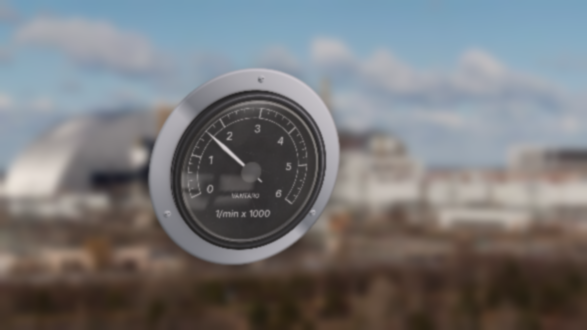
1600 rpm
